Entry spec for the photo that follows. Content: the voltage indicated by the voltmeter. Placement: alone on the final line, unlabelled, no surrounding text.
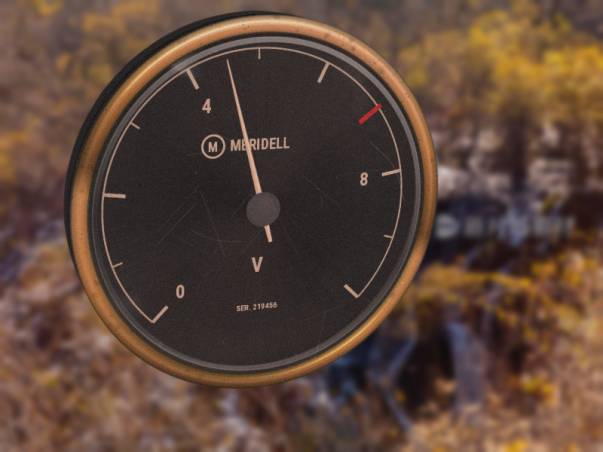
4.5 V
